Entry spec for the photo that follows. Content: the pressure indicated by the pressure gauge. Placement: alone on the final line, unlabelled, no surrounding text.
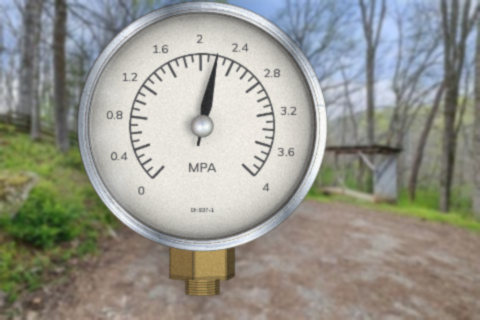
2.2 MPa
